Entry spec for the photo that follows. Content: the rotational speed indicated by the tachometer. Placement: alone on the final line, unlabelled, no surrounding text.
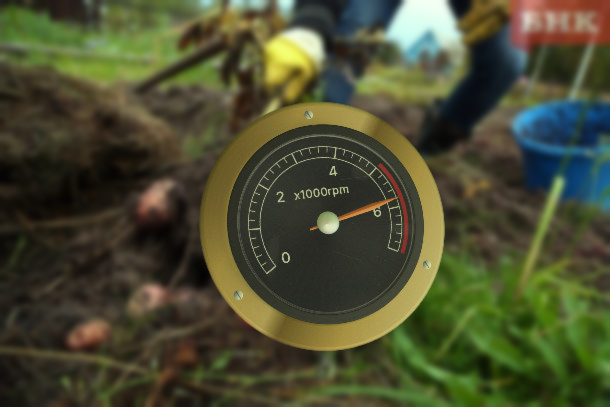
5800 rpm
